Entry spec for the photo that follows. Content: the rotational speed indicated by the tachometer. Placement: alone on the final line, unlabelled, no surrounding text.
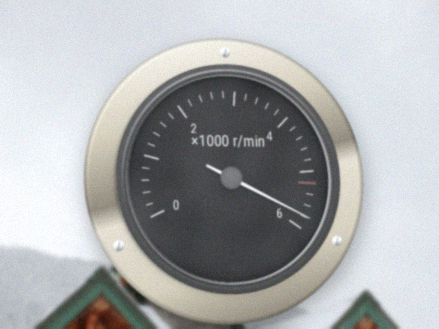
5800 rpm
